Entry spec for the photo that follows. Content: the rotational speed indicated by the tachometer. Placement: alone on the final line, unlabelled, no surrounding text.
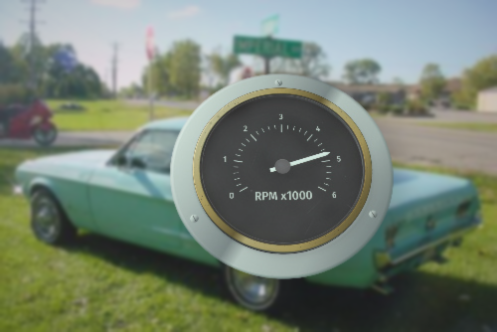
4800 rpm
